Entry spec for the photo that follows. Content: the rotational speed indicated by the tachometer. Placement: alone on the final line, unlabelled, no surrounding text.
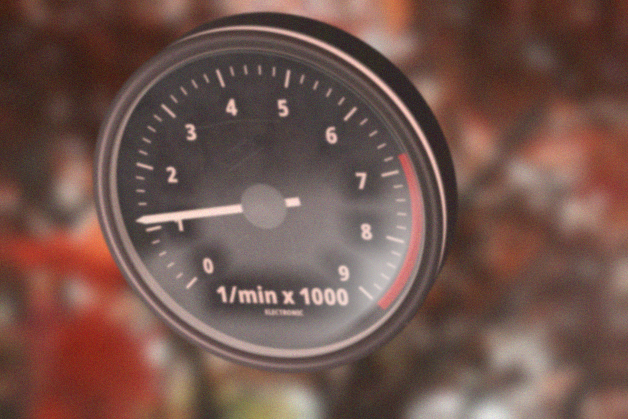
1200 rpm
